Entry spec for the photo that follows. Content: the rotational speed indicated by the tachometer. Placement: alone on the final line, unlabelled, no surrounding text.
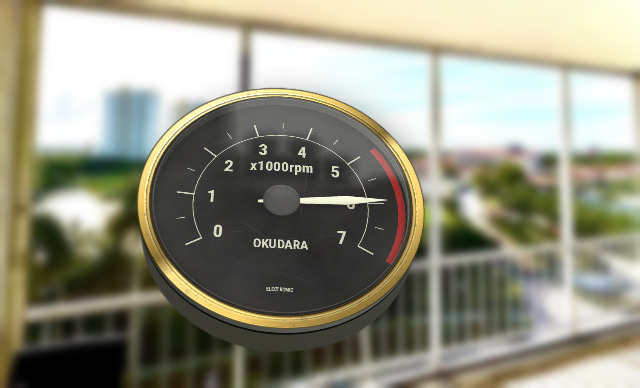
6000 rpm
